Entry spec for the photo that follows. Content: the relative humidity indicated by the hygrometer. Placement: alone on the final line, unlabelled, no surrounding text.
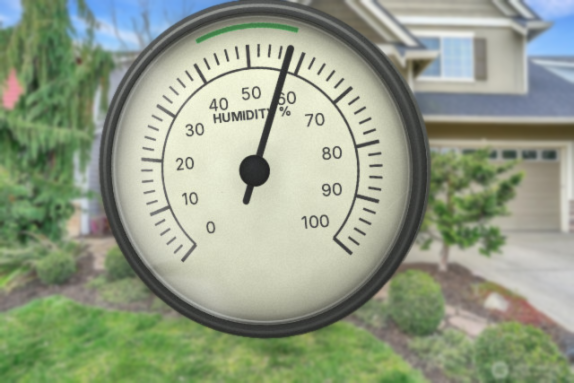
58 %
